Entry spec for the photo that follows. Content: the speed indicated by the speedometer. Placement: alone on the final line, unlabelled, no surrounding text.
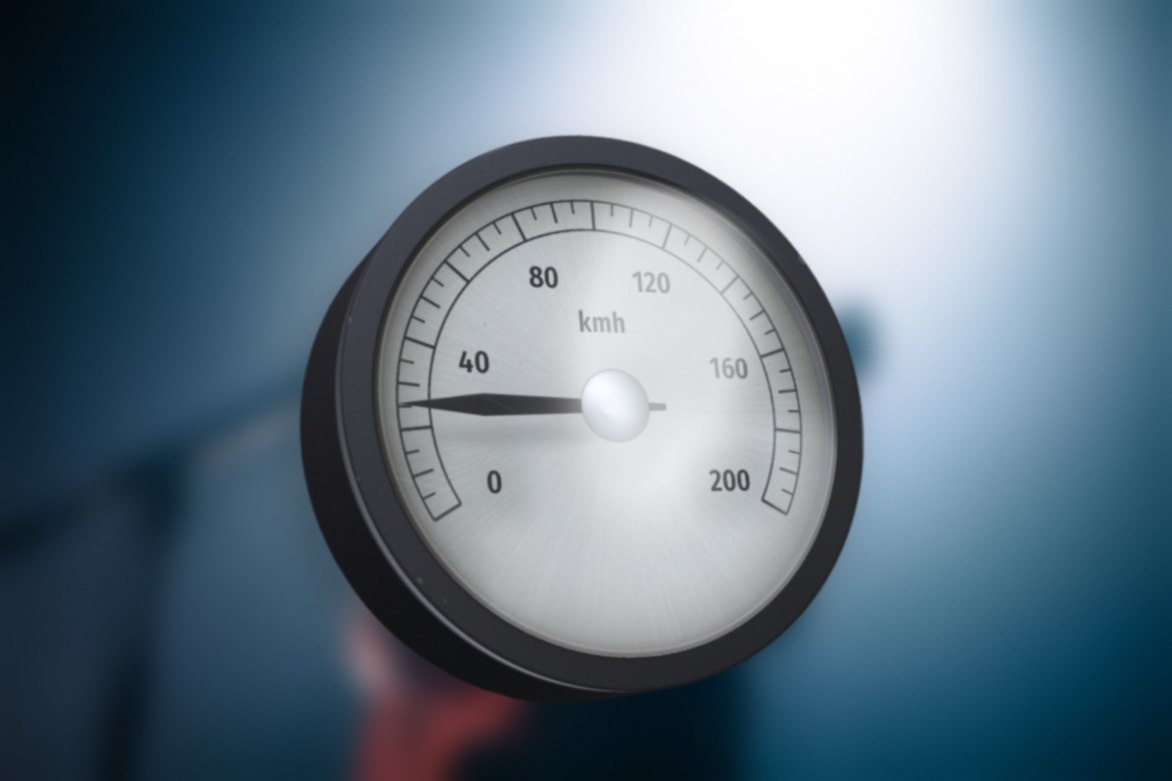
25 km/h
